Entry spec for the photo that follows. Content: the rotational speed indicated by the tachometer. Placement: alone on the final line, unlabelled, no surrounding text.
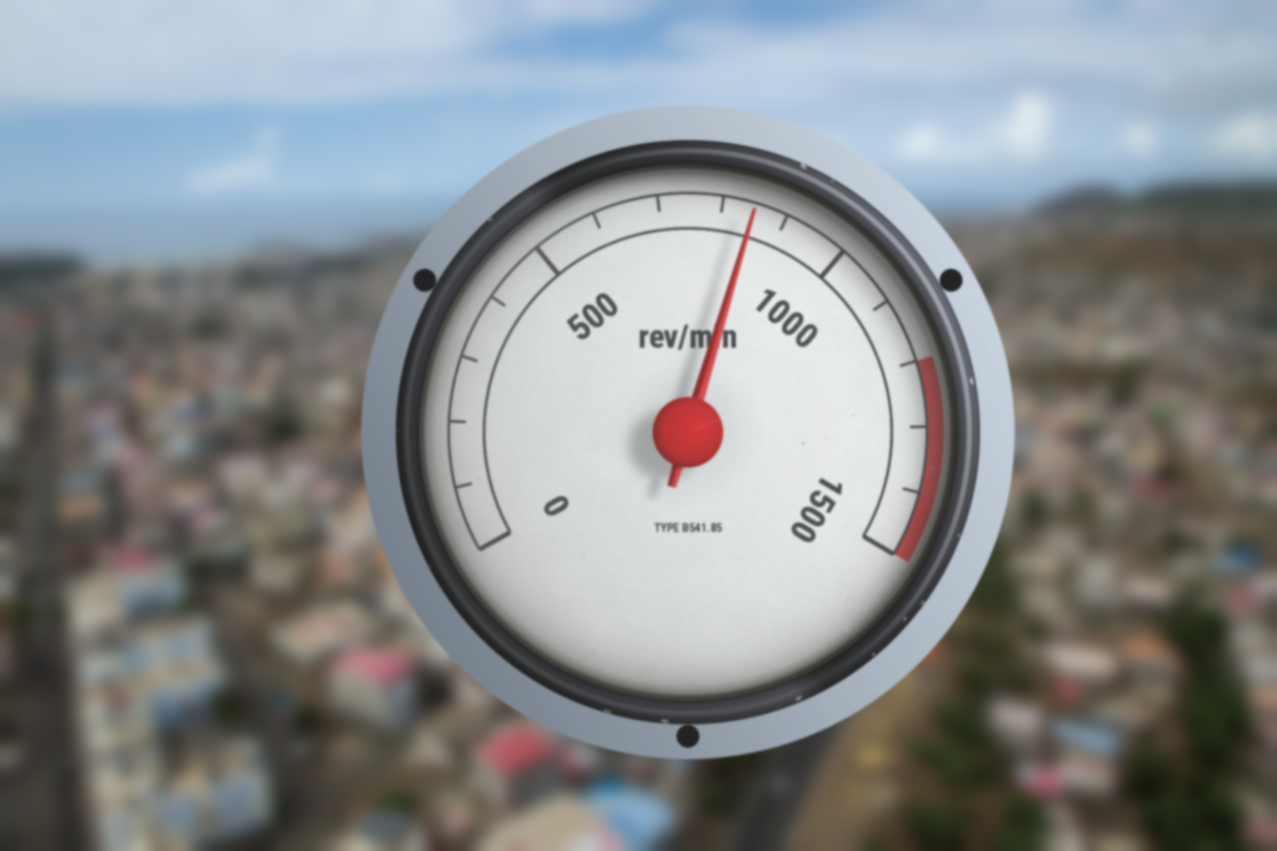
850 rpm
